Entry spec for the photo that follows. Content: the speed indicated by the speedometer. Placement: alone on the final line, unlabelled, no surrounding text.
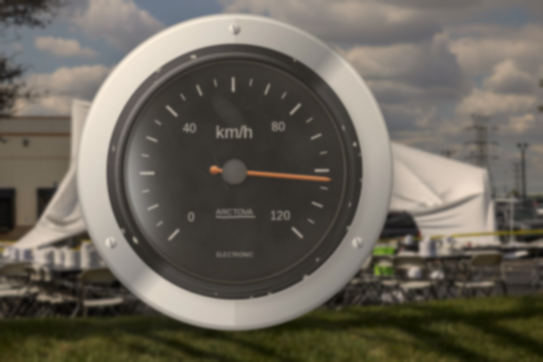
102.5 km/h
